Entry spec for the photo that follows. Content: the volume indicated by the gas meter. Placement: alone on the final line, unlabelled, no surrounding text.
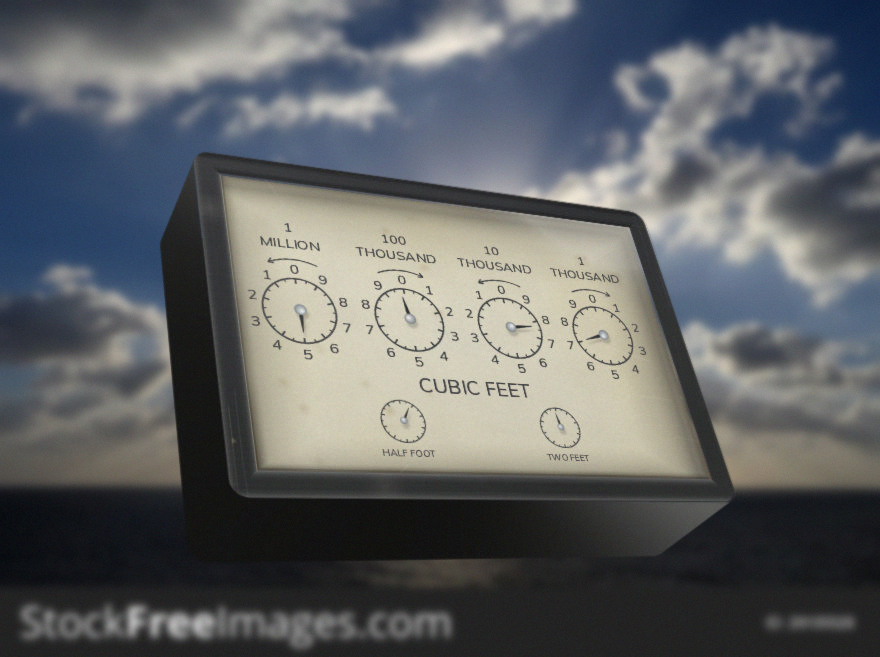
497700 ft³
